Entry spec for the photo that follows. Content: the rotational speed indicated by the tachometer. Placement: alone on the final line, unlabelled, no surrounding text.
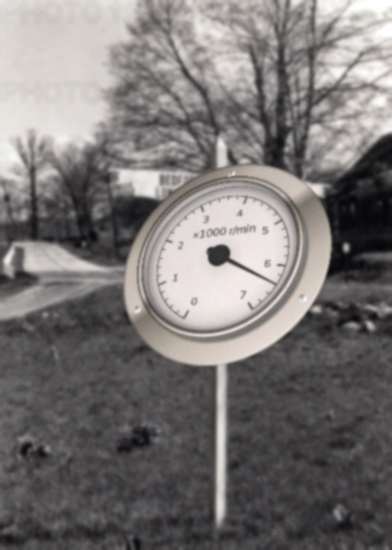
6400 rpm
